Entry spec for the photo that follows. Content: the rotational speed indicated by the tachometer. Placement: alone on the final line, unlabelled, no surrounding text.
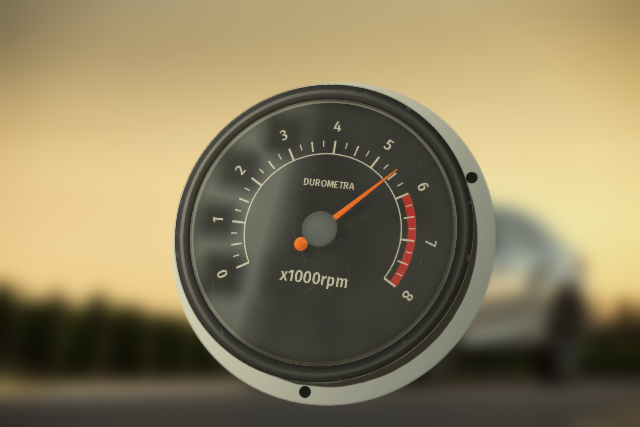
5500 rpm
